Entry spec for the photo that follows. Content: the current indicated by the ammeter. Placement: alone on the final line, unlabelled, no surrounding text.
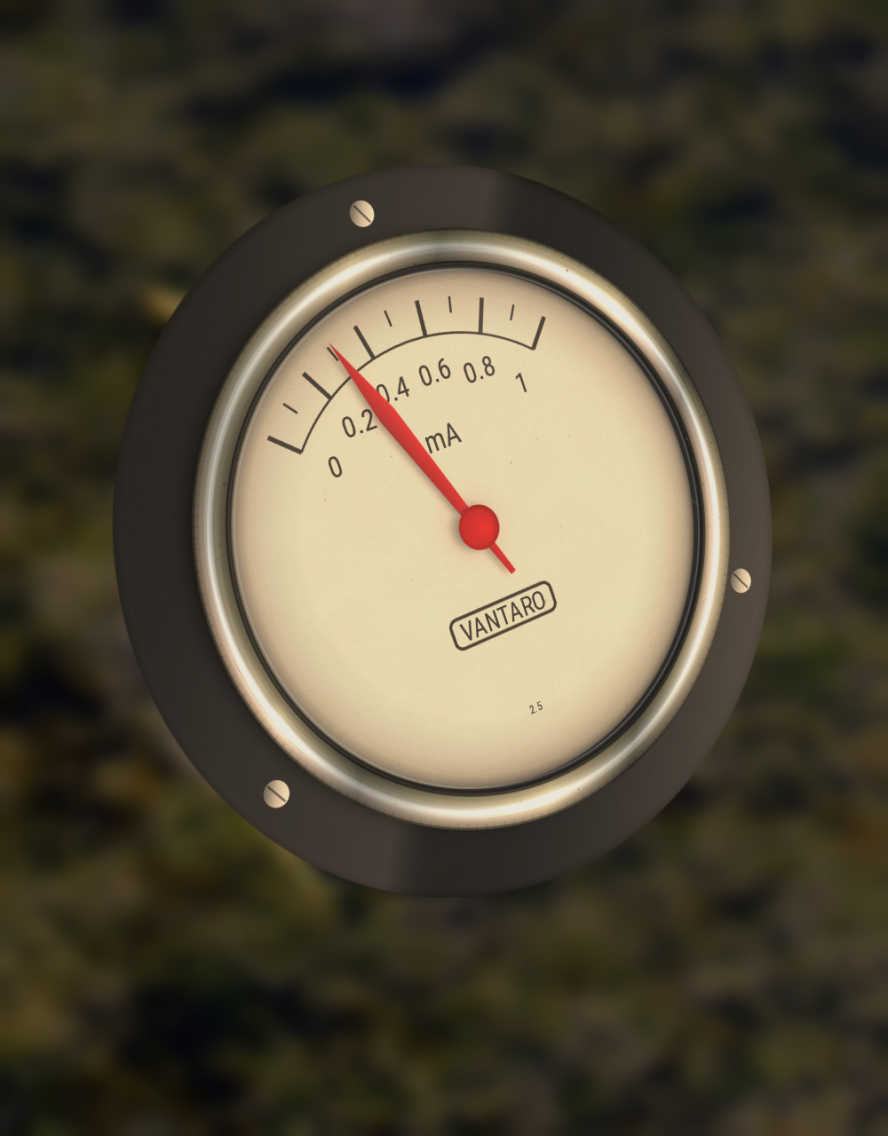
0.3 mA
